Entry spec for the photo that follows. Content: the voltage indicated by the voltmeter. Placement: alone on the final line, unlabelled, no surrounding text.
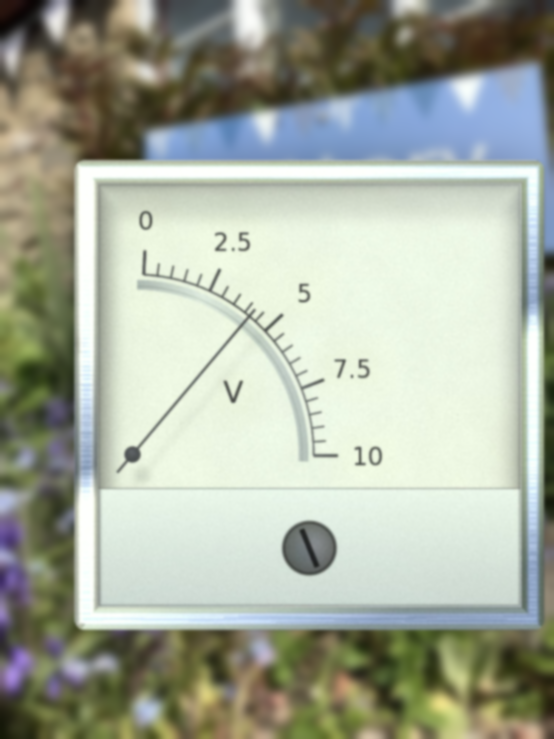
4.25 V
